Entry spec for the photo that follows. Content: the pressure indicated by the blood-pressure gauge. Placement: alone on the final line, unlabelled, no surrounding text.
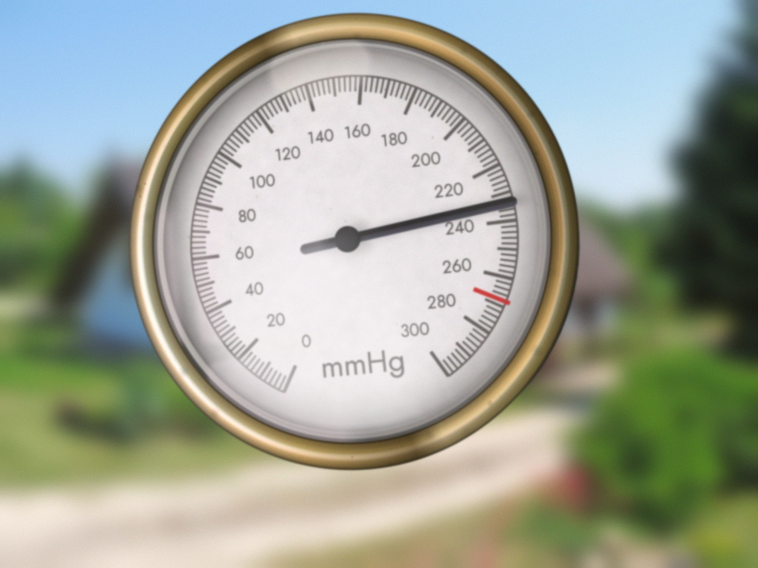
234 mmHg
